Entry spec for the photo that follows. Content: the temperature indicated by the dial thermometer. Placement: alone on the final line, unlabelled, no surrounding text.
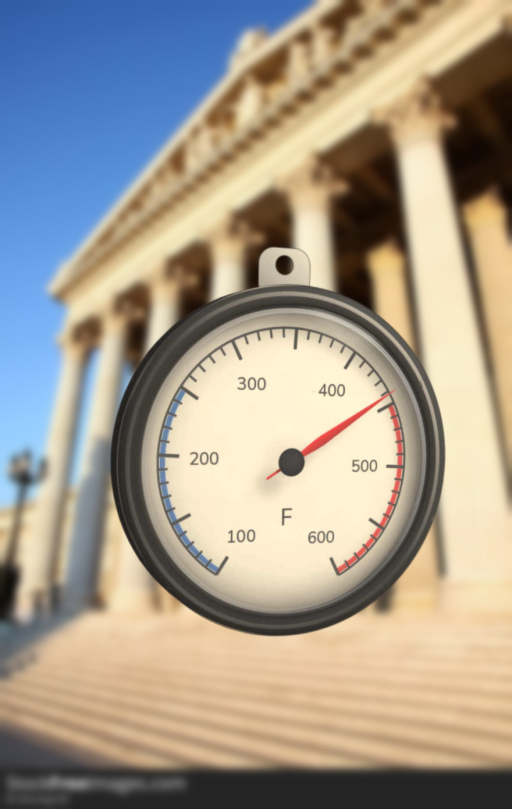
440 °F
